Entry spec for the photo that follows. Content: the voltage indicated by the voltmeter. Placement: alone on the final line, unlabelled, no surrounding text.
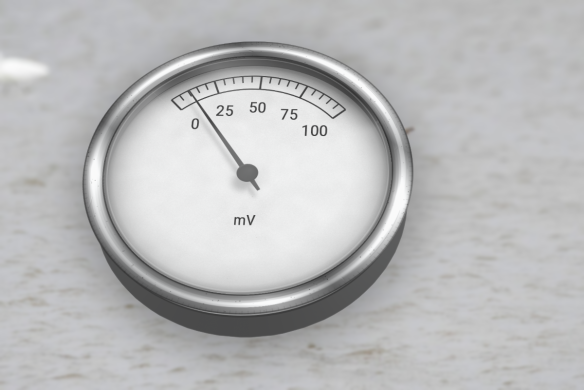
10 mV
